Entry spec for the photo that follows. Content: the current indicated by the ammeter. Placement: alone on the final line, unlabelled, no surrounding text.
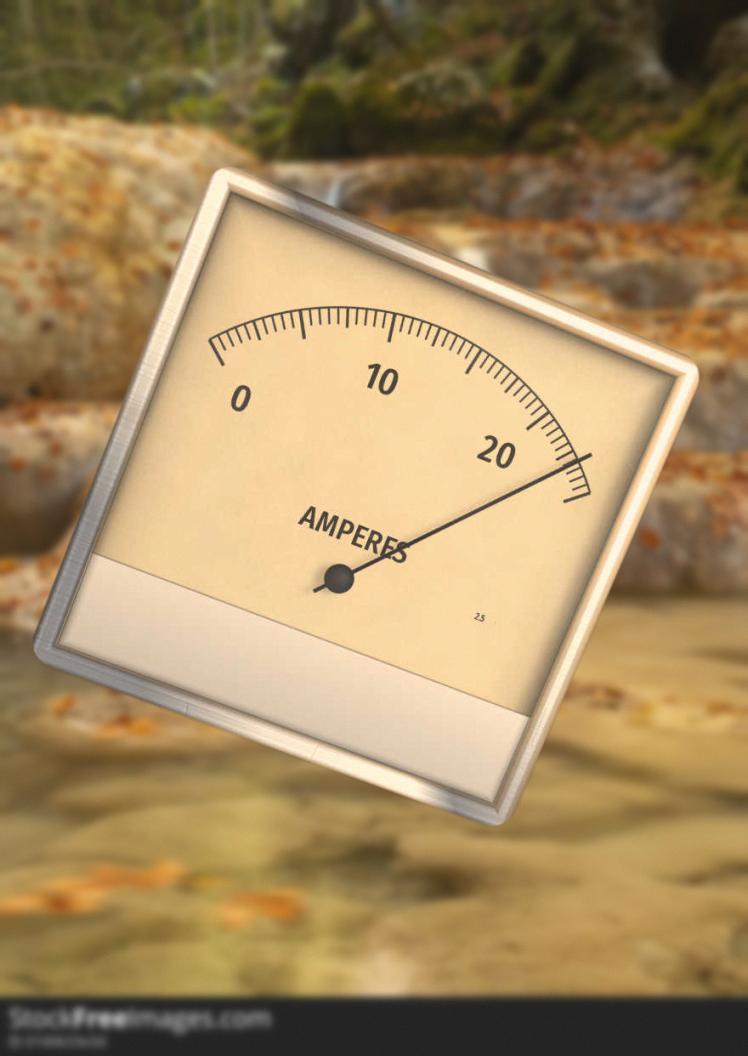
23 A
